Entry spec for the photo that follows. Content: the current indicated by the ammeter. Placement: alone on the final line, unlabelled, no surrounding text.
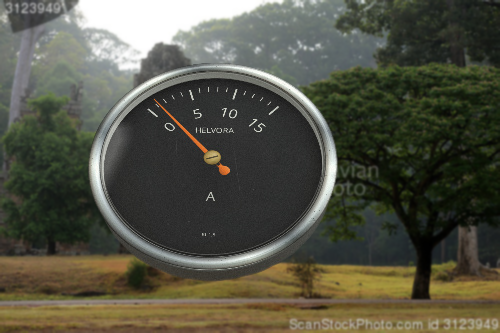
1 A
